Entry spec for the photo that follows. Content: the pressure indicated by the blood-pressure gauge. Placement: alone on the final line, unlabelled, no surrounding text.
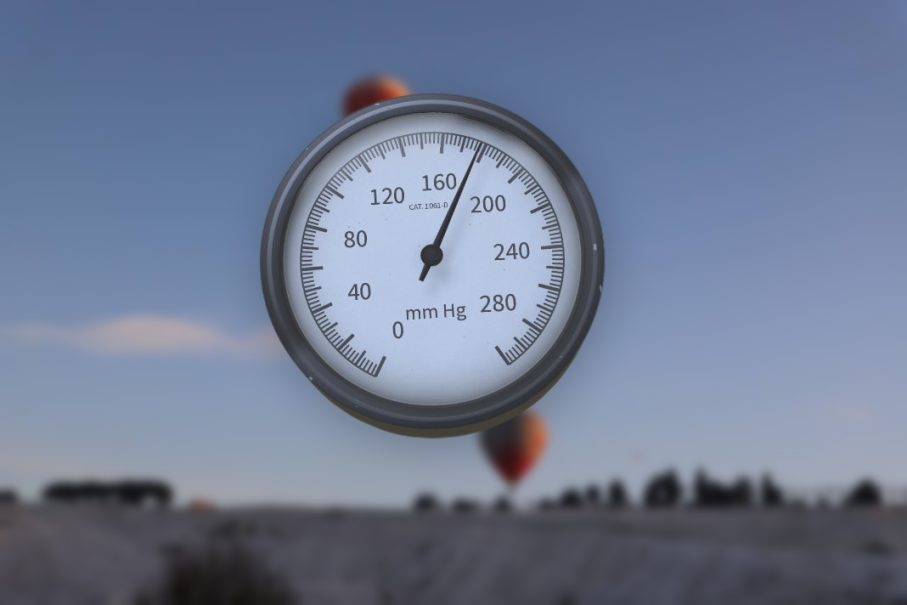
178 mmHg
